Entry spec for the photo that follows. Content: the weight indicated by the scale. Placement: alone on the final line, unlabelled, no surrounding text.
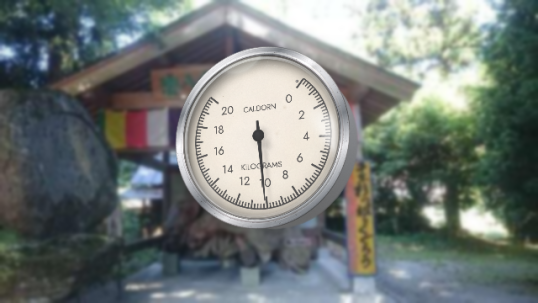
10 kg
